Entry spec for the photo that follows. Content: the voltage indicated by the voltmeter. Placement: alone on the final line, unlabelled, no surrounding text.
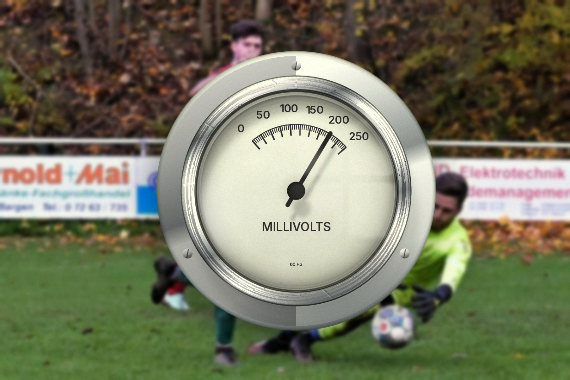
200 mV
